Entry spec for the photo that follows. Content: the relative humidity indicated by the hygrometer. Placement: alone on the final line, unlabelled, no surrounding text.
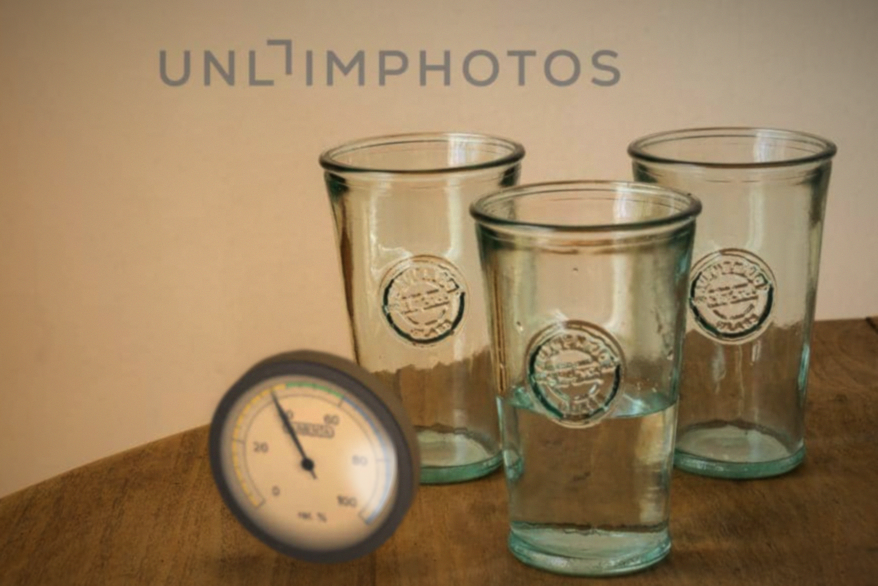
40 %
